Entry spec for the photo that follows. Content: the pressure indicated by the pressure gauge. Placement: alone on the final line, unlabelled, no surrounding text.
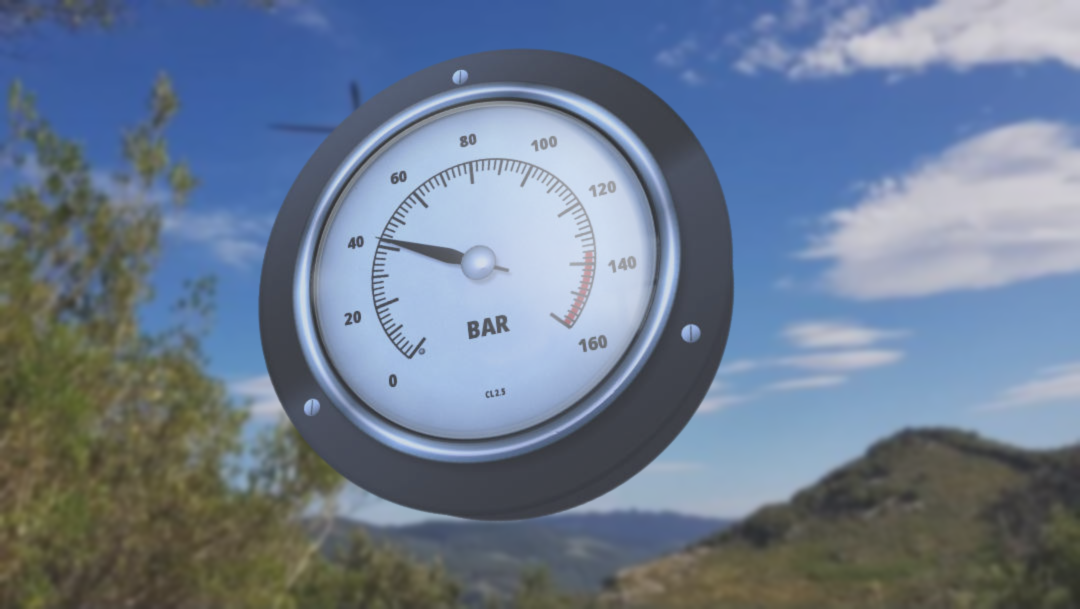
42 bar
